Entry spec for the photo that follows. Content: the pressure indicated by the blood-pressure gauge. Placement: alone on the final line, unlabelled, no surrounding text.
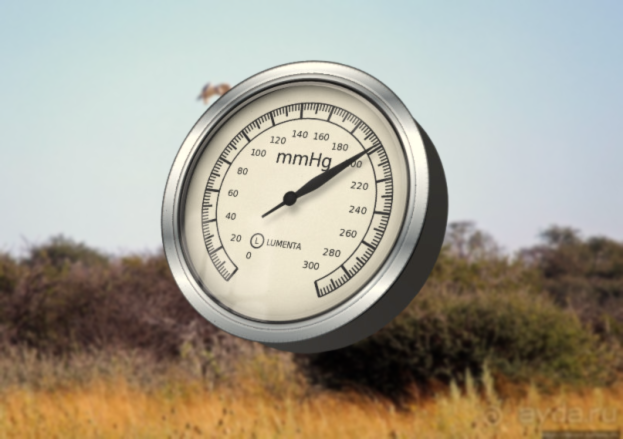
200 mmHg
